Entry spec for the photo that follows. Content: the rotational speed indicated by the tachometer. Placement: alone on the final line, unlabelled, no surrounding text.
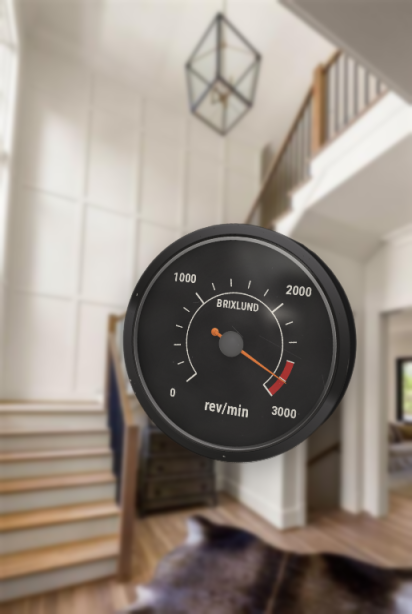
2800 rpm
